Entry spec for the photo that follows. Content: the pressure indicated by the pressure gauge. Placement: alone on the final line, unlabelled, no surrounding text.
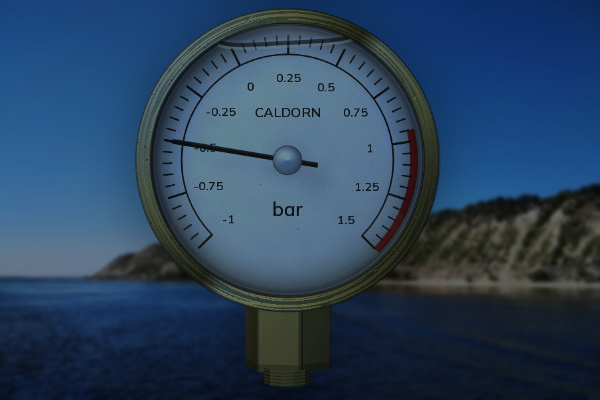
-0.5 bar
